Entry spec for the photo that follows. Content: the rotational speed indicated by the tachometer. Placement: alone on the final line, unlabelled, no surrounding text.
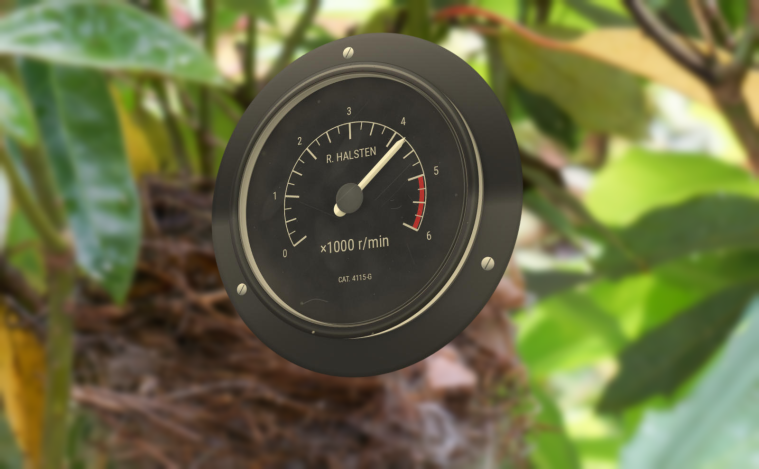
4250 rpm
